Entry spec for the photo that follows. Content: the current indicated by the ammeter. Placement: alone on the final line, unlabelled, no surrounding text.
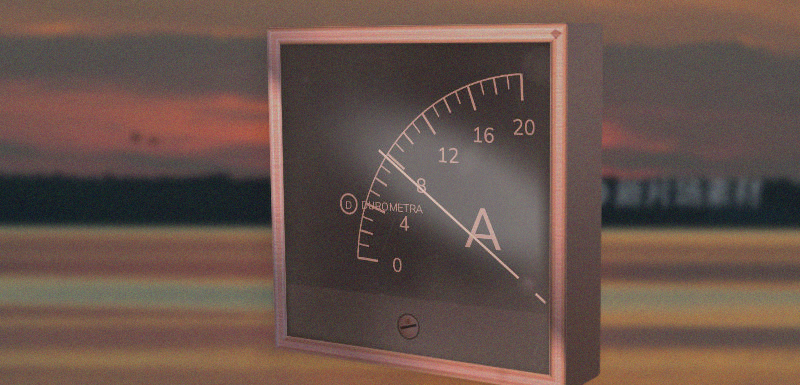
8 A
